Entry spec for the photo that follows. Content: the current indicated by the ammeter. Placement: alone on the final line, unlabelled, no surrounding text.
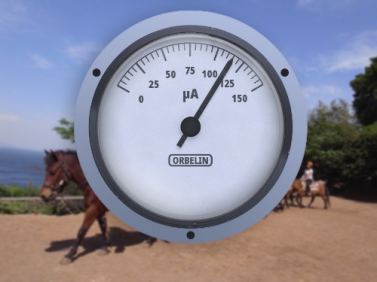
115 µA
